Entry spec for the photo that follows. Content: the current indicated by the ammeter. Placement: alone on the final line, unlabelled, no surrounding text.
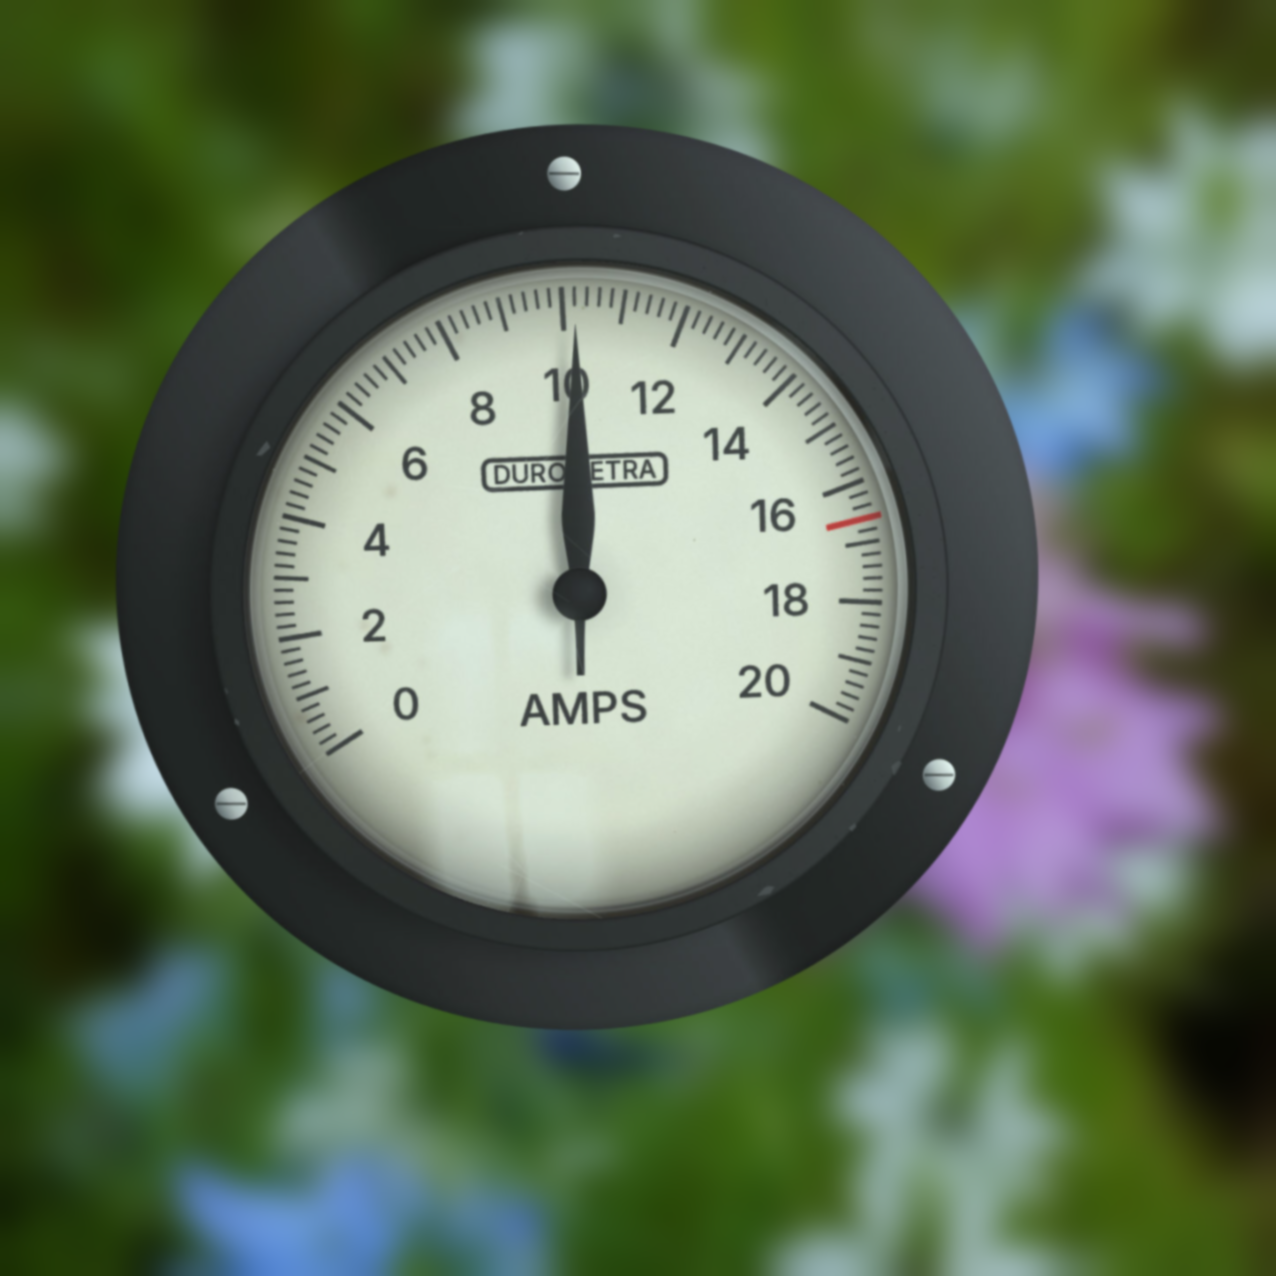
10.2 A
